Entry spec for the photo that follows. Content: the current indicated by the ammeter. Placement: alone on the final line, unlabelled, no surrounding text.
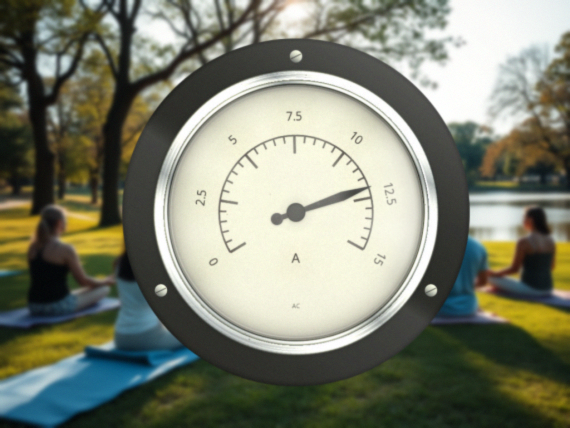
12 A
